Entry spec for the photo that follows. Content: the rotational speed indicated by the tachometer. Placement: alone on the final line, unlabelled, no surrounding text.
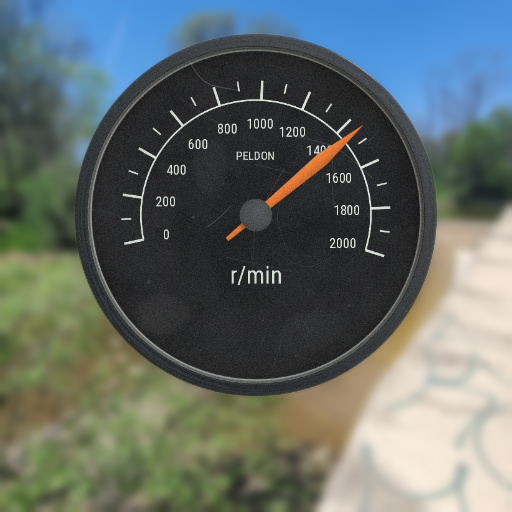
1450 rpm
